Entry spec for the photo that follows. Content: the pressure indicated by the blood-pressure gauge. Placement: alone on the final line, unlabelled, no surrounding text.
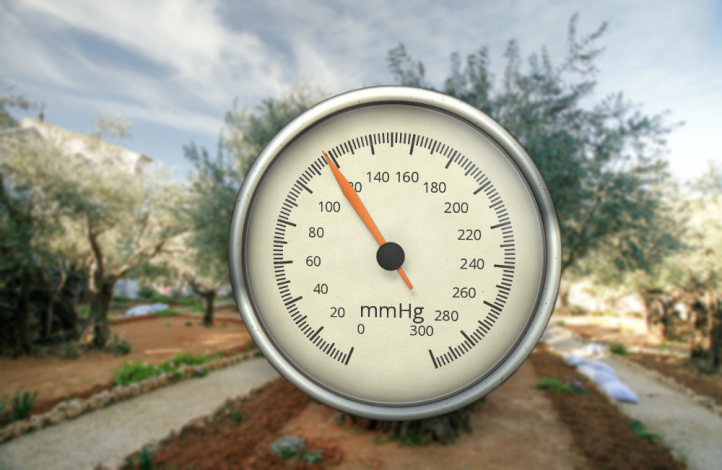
118 mmHg
